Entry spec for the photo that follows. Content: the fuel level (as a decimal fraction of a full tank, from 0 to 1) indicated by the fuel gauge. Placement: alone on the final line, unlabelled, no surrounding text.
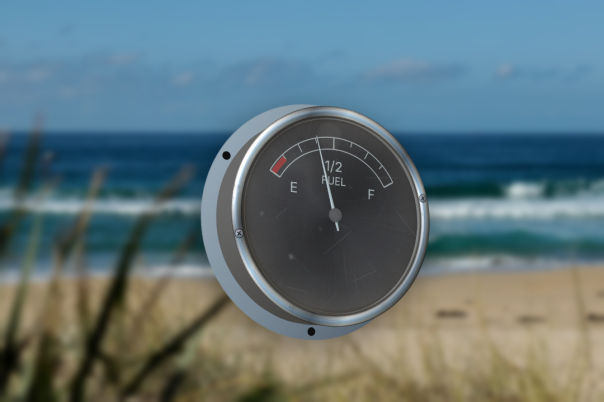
0.375
